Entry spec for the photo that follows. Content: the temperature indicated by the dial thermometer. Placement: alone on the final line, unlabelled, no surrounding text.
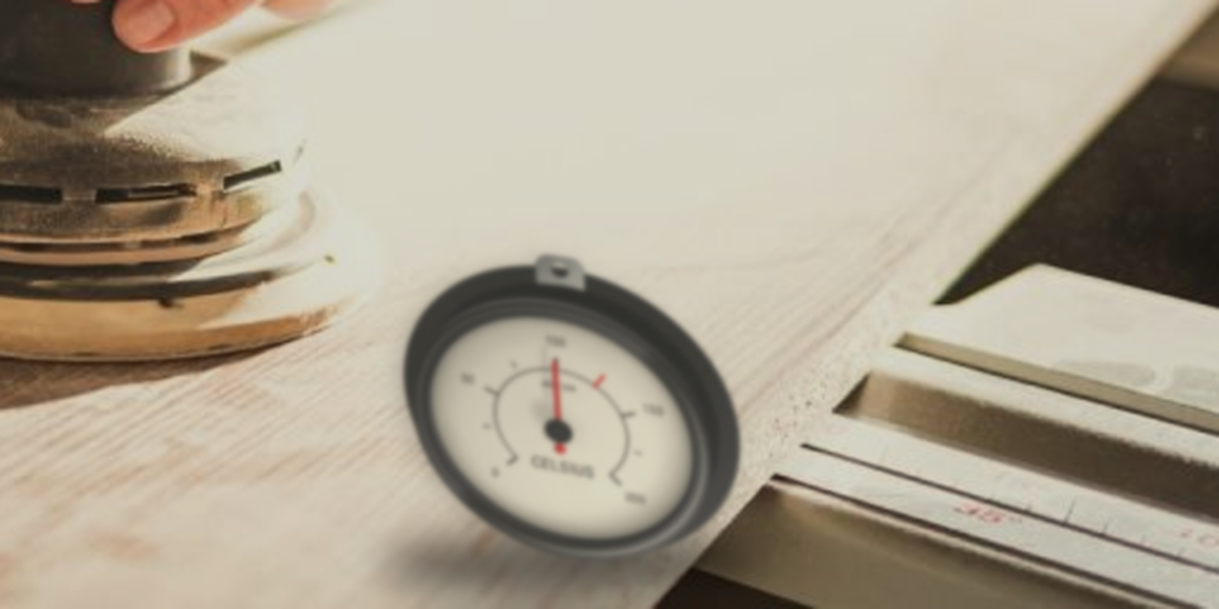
100 °C
